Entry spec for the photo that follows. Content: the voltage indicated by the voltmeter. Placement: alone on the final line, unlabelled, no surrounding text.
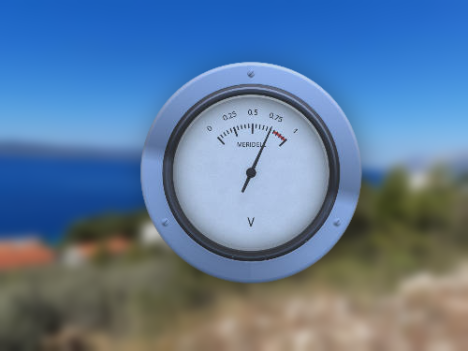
0.75 V
